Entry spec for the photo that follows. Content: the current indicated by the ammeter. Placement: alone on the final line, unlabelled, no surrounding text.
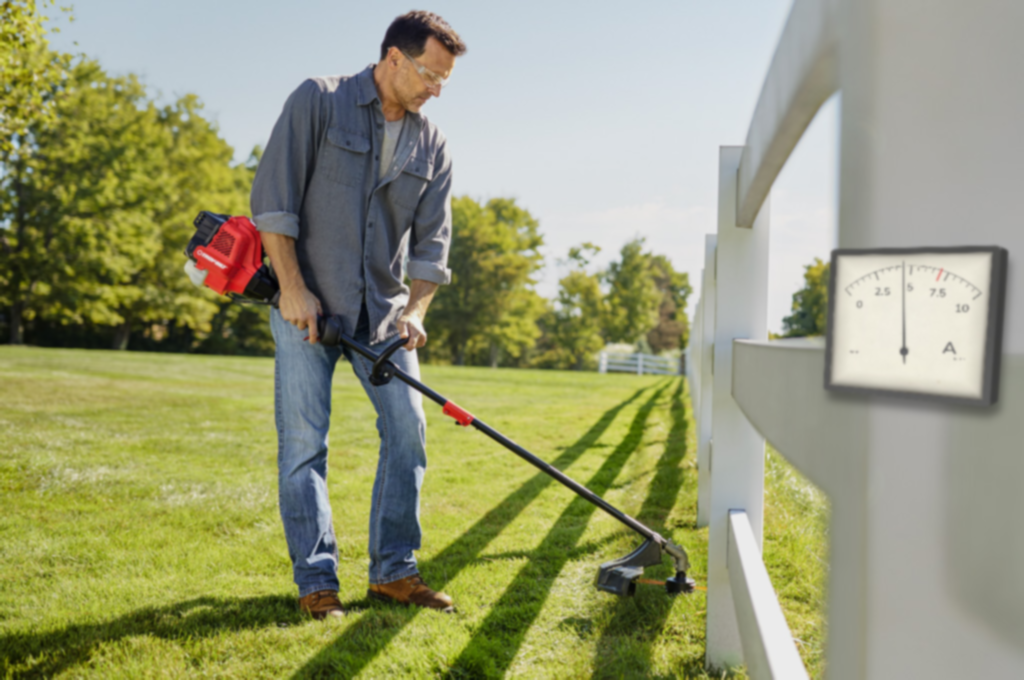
4.5 A
